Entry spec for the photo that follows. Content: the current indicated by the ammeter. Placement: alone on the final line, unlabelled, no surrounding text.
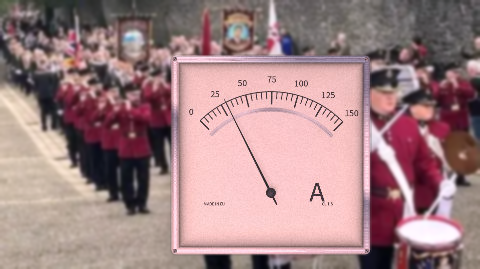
30 A
